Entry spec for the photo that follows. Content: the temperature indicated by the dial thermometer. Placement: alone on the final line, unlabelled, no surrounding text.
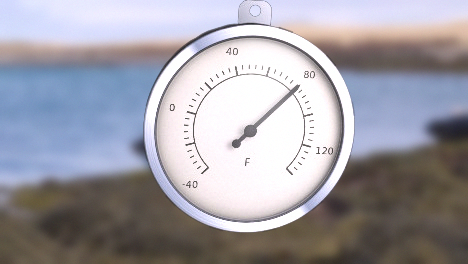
80 °F
